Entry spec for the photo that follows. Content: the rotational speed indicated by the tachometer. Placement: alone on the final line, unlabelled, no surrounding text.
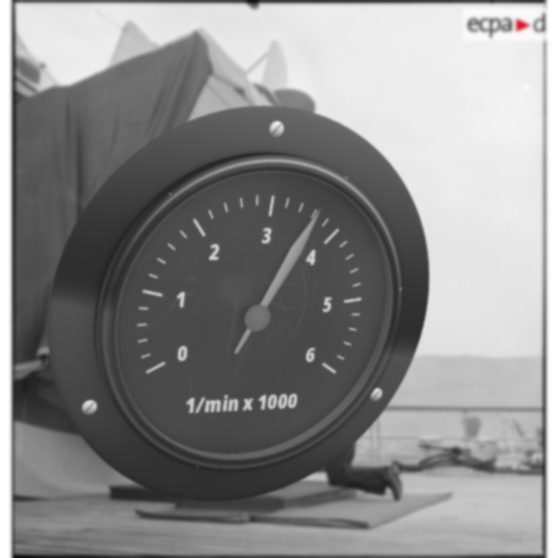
3600 rpm
